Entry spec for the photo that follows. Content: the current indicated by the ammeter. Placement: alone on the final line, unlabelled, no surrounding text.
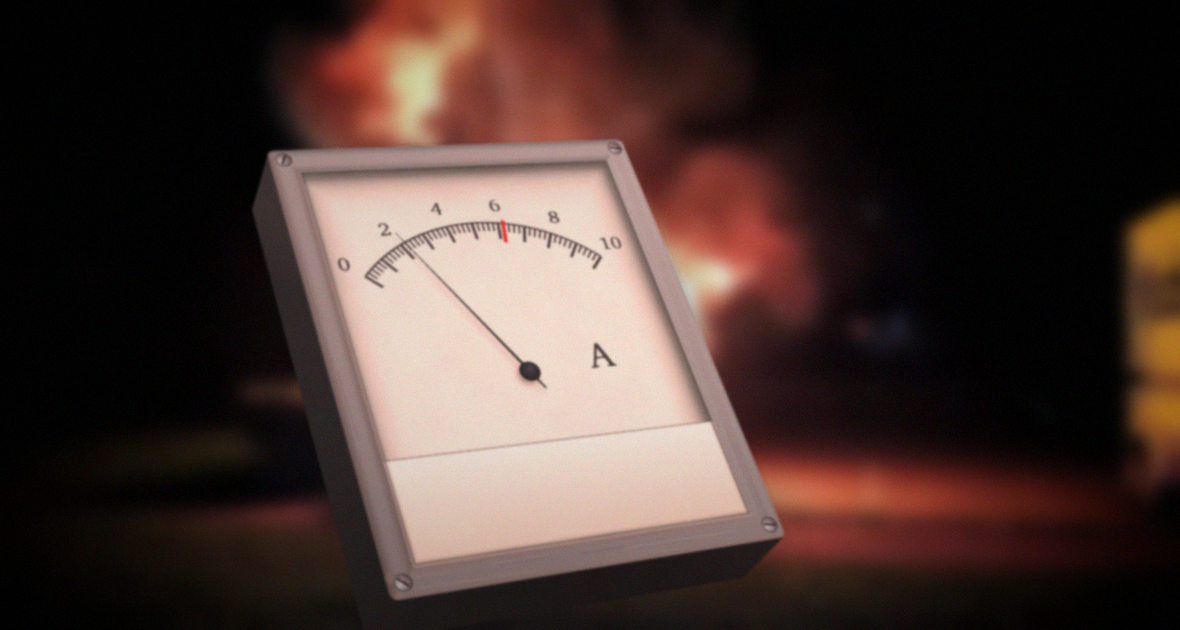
2 A
